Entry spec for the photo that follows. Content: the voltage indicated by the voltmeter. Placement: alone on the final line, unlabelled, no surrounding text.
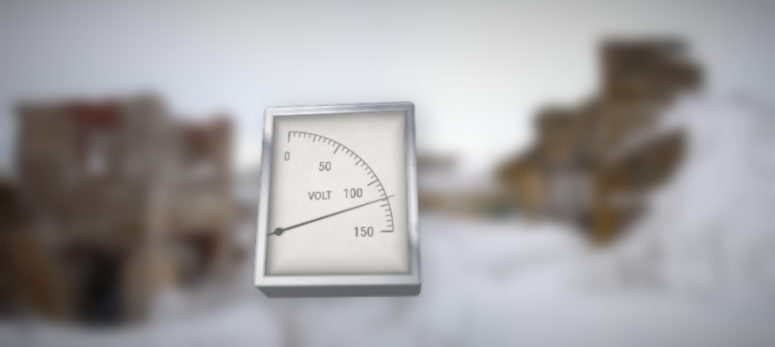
120 V
